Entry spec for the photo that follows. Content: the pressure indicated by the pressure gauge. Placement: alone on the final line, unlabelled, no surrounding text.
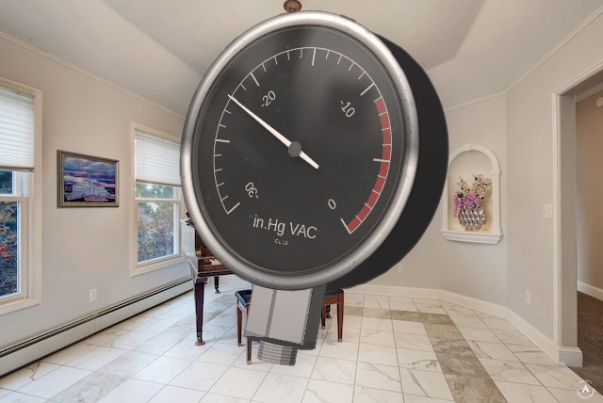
-22 inHg
